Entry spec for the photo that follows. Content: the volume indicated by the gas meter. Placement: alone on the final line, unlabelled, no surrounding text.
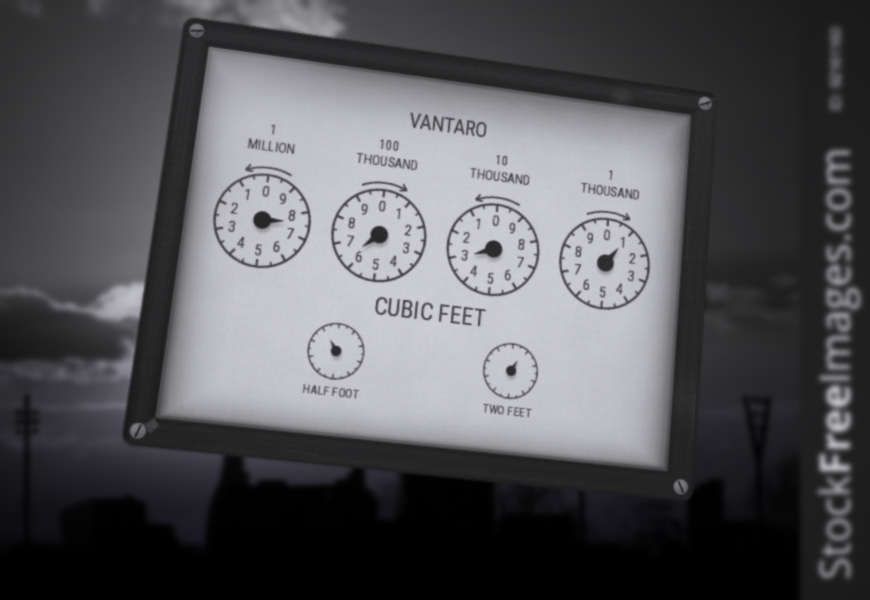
763100 ft³
